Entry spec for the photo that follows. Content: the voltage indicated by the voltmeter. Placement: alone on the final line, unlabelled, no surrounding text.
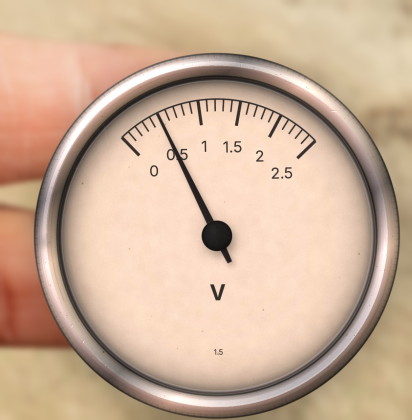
0.5 V
